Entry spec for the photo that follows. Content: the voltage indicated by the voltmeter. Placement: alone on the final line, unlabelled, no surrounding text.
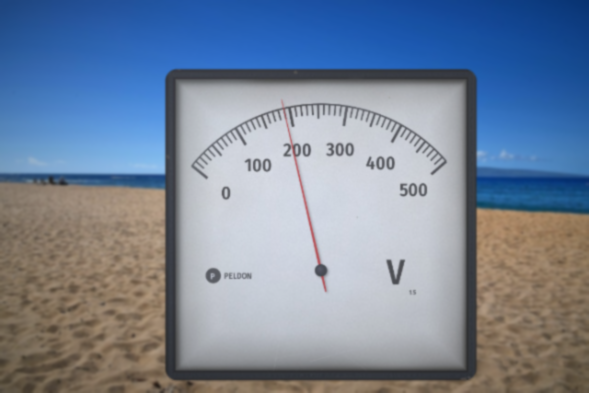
190 V
